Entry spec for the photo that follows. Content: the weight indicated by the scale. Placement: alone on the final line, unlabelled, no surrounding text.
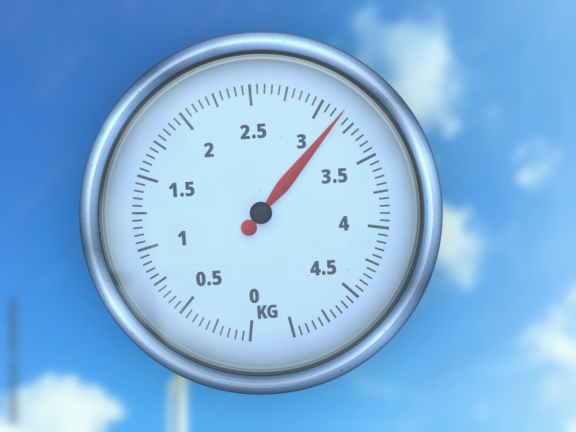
3.15 kg
